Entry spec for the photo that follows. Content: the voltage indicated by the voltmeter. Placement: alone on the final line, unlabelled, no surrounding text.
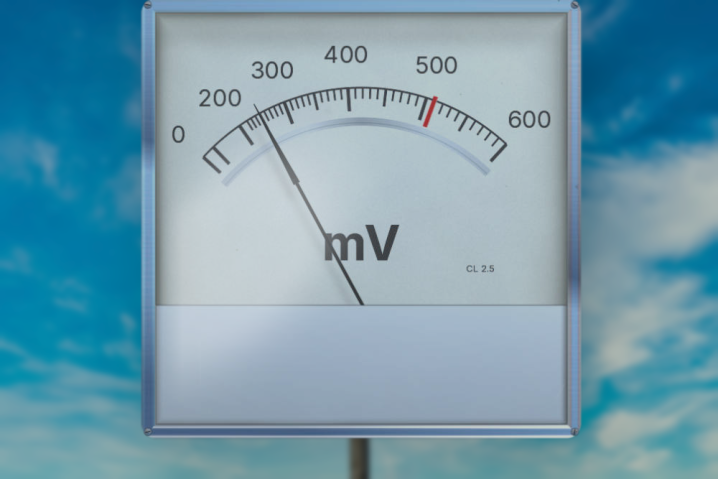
250 mV
